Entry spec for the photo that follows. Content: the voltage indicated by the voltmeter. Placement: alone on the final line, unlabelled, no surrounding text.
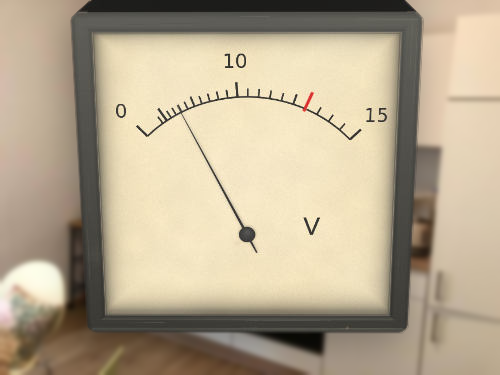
6.5 V
